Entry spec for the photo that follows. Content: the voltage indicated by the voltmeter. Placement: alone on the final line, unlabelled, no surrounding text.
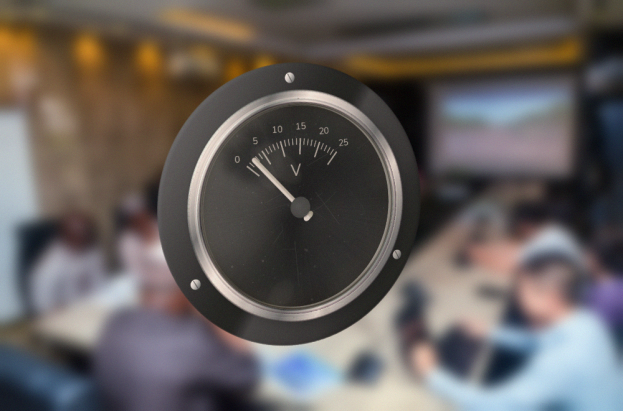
2 V
